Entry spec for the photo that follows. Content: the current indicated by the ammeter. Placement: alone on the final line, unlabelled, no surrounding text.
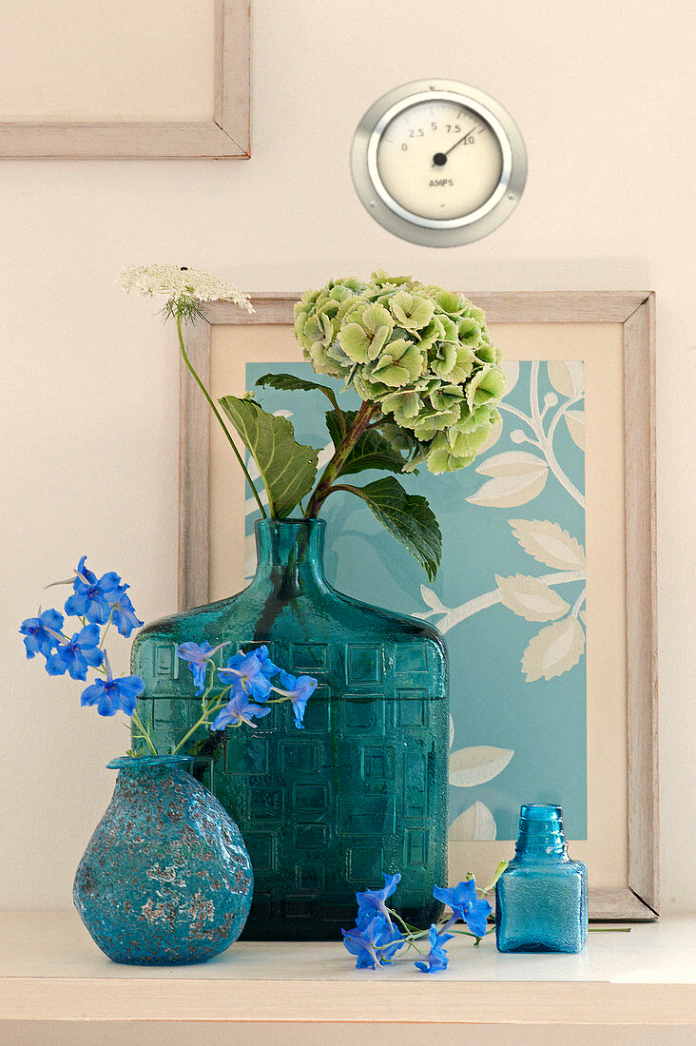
9.5 A
